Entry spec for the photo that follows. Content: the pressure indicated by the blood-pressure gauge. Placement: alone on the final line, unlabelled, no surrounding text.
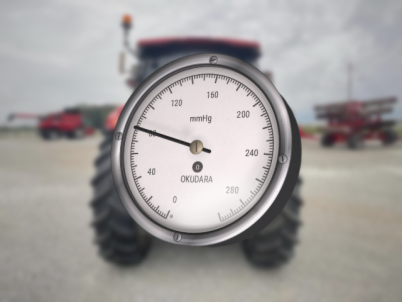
80 mmHg
